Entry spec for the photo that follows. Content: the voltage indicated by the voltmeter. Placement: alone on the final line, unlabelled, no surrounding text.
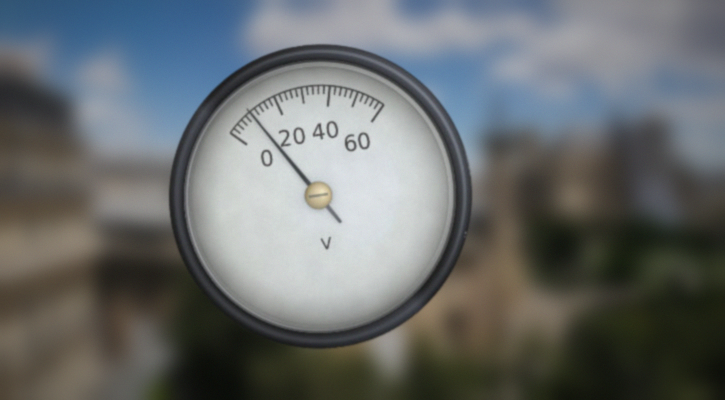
10 V
